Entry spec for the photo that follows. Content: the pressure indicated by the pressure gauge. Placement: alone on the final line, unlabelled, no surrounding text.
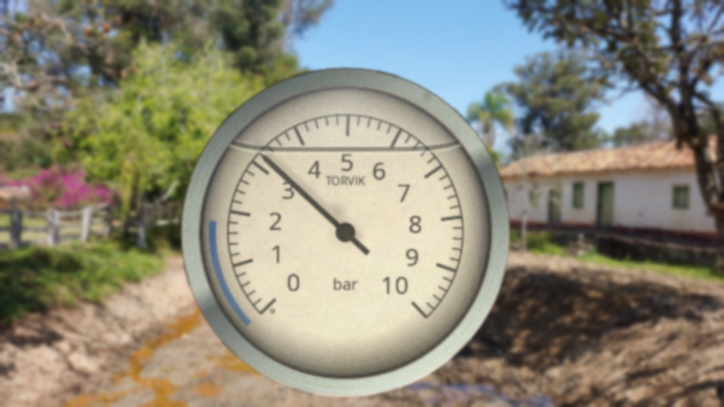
3.2 bar
